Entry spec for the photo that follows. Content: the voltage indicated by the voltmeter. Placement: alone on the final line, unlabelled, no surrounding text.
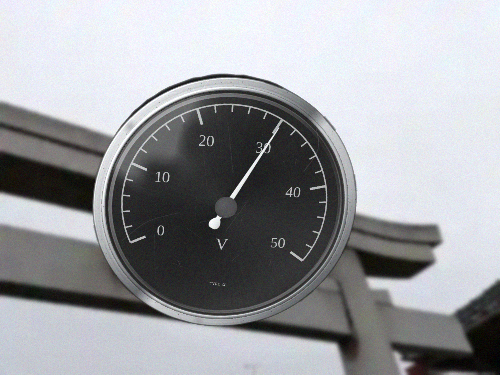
30 V
